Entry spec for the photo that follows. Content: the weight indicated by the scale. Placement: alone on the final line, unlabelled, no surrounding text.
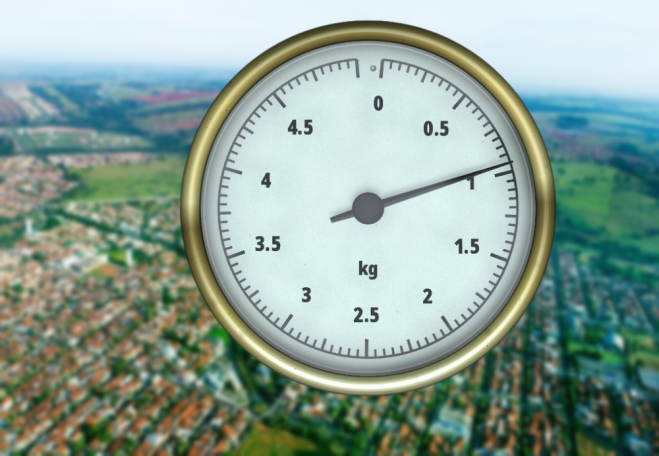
0.95 kg
